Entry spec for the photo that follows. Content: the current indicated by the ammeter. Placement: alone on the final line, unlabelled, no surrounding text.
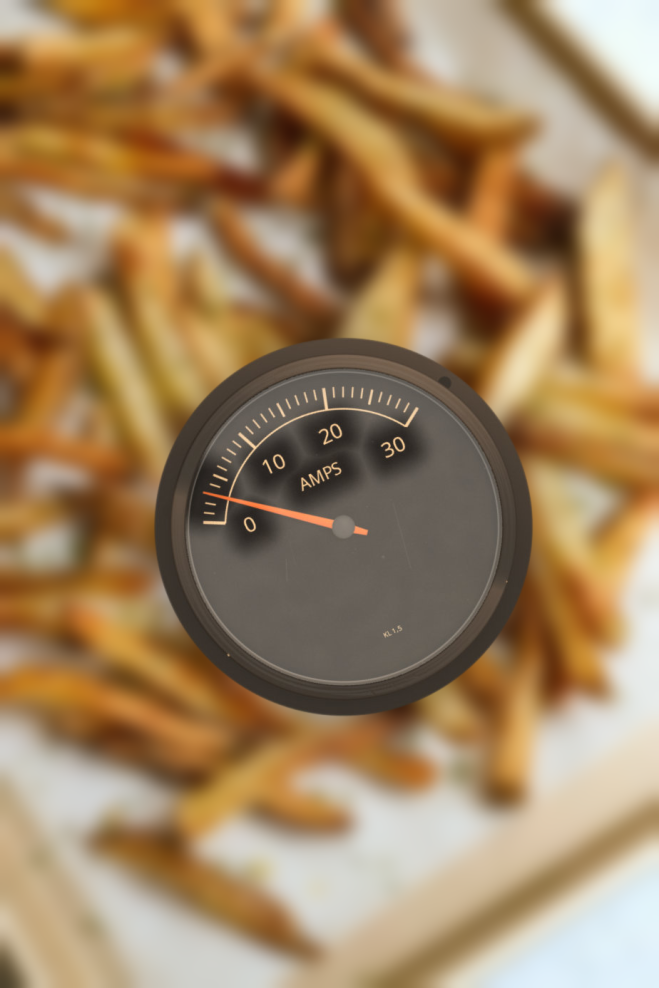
3 A
